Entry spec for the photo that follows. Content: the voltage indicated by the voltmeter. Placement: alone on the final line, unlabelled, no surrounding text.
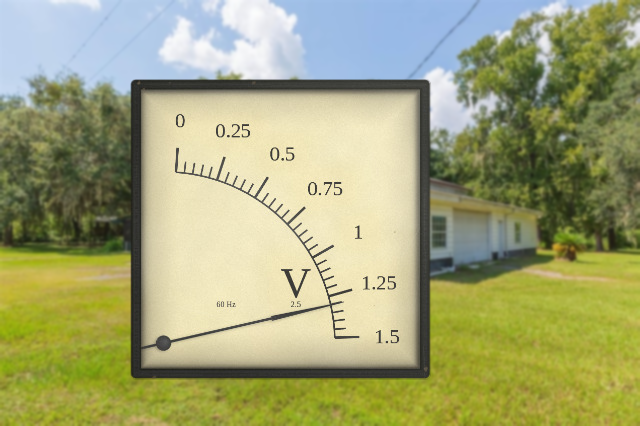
1.3 V
